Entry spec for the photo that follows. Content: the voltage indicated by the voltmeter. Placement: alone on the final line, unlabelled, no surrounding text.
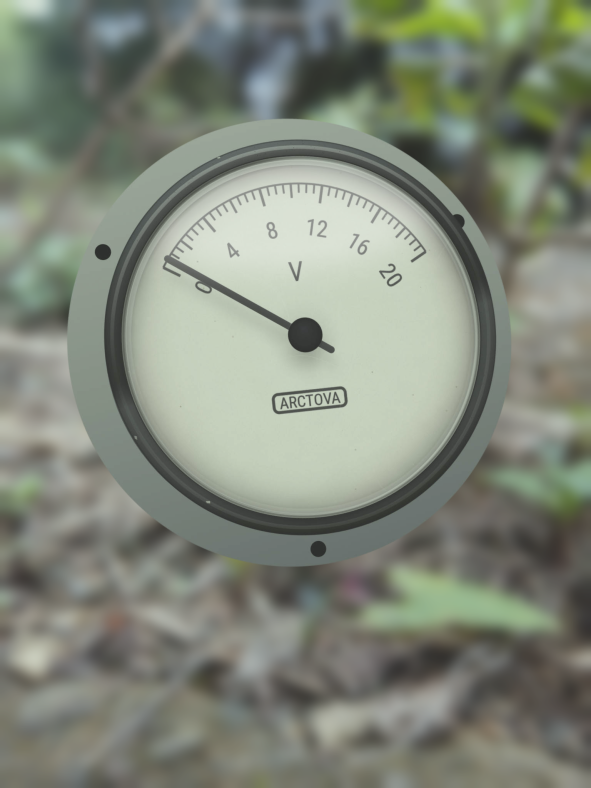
0.5 V
